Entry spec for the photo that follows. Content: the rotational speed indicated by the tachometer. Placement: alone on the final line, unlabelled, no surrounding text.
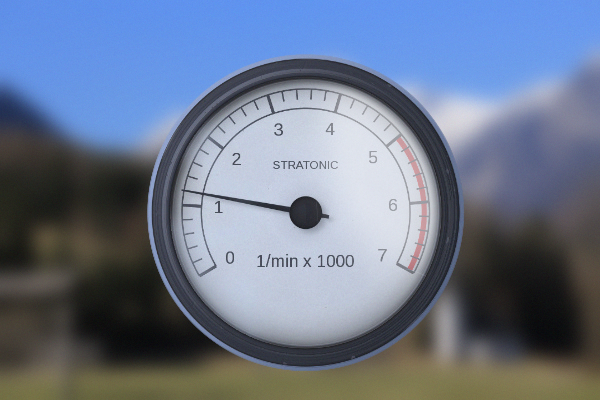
1200 rpm
